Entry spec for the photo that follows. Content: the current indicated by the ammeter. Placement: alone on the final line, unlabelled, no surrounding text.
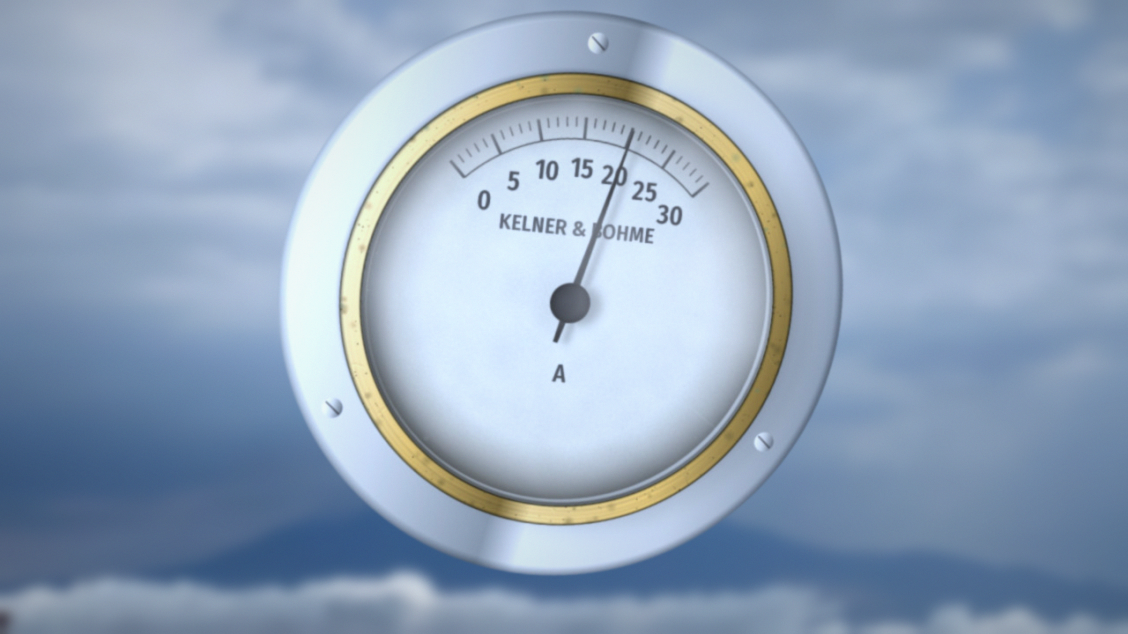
20 A
